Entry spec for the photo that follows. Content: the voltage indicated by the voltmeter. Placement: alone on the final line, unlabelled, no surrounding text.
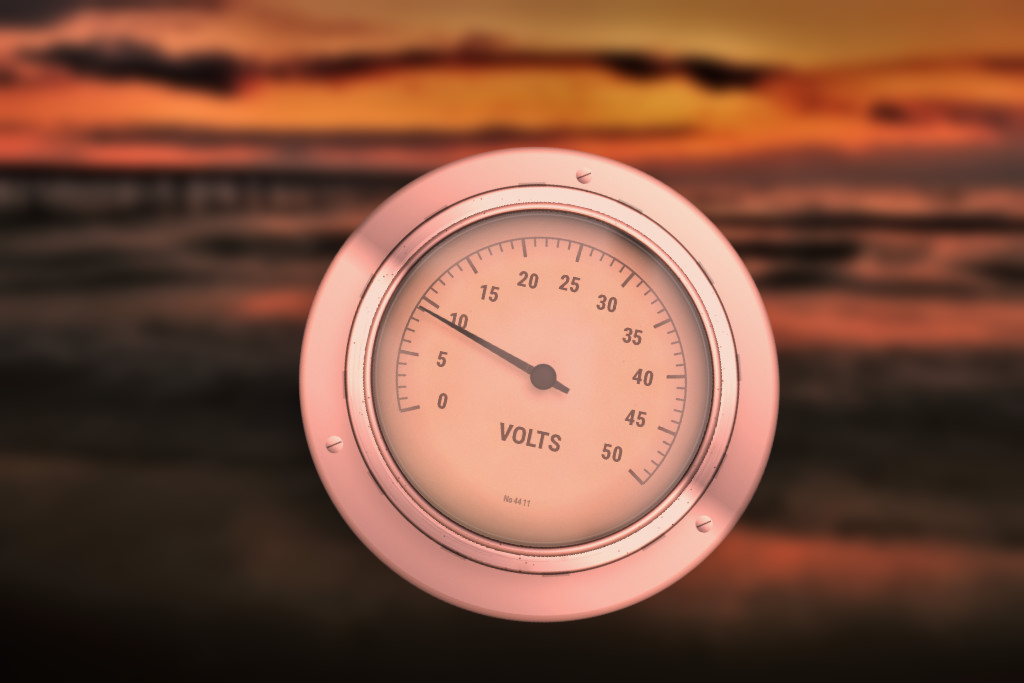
9 V
